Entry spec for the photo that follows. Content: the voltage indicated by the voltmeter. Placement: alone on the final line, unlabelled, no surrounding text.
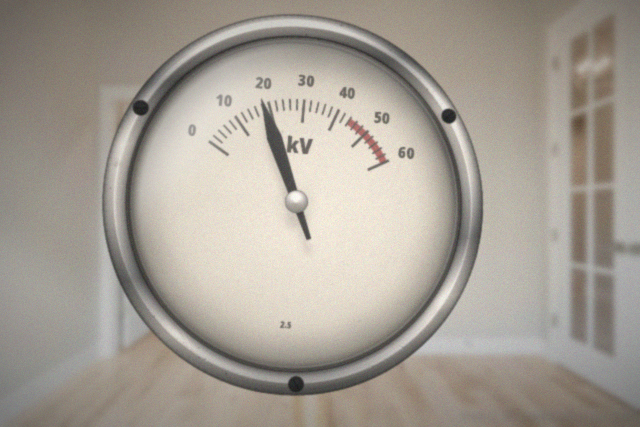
18 kV
